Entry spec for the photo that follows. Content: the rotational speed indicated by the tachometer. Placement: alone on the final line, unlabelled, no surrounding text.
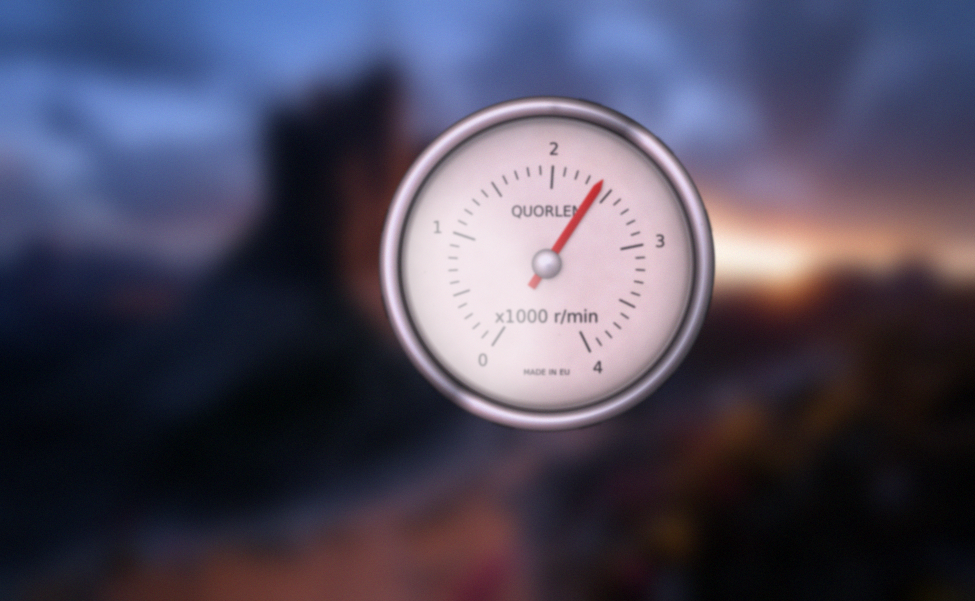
2400 rpm
